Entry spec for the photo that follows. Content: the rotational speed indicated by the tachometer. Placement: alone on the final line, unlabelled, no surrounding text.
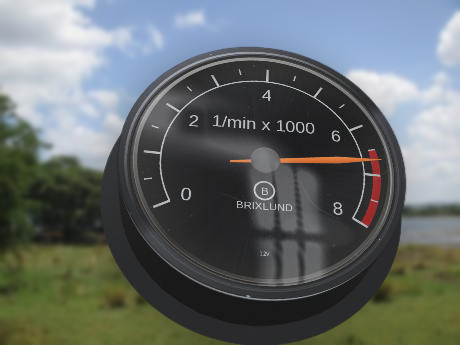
6750 rpm
